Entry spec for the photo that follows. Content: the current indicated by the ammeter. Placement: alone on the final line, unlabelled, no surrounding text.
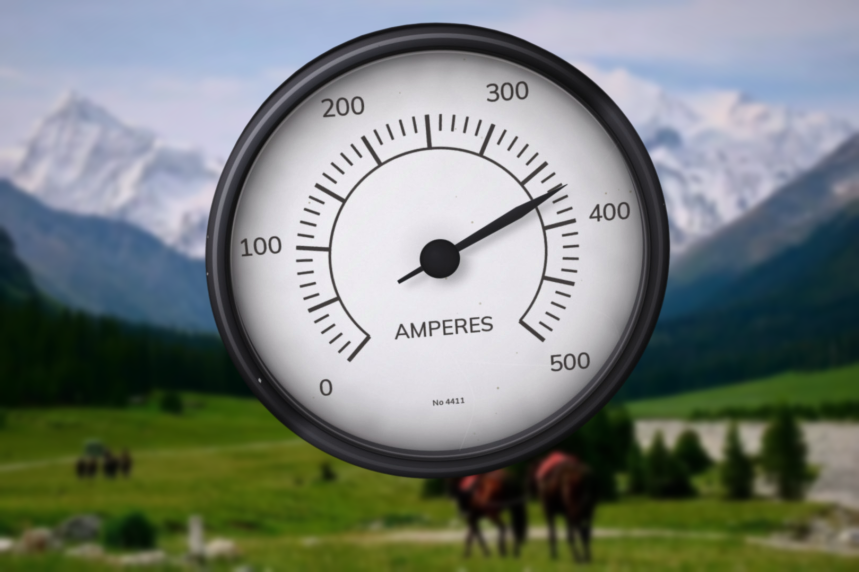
370 A
